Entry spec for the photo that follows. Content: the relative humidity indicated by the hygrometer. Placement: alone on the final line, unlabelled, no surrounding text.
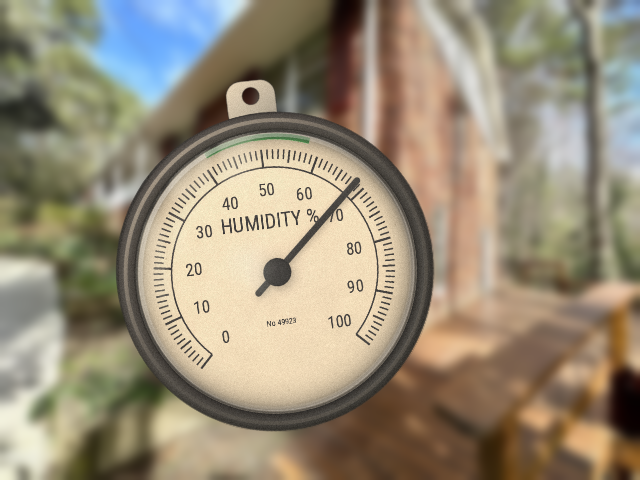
68 %
